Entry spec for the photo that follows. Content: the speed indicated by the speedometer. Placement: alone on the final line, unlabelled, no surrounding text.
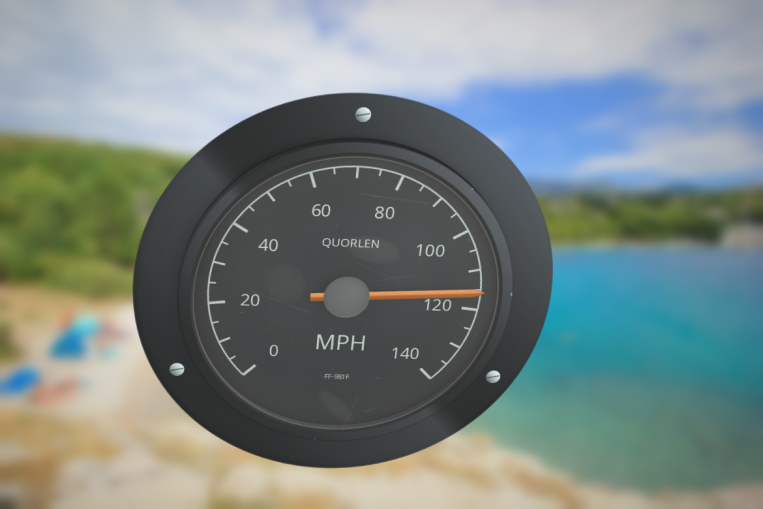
115 mph
